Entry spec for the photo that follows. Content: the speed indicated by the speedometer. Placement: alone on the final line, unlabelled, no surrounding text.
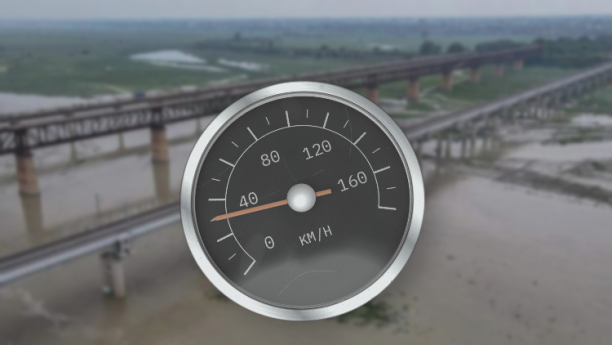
30 km/h
